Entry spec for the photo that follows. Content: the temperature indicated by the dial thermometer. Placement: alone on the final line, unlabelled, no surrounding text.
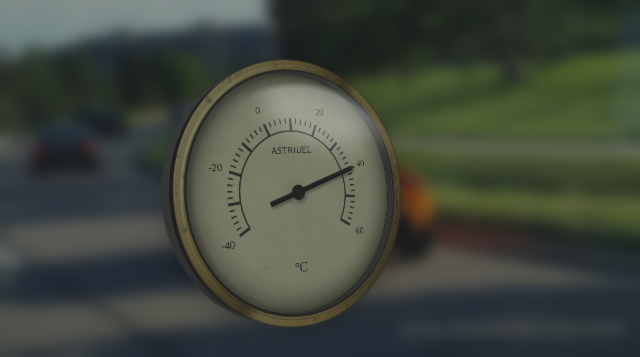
40 °C
